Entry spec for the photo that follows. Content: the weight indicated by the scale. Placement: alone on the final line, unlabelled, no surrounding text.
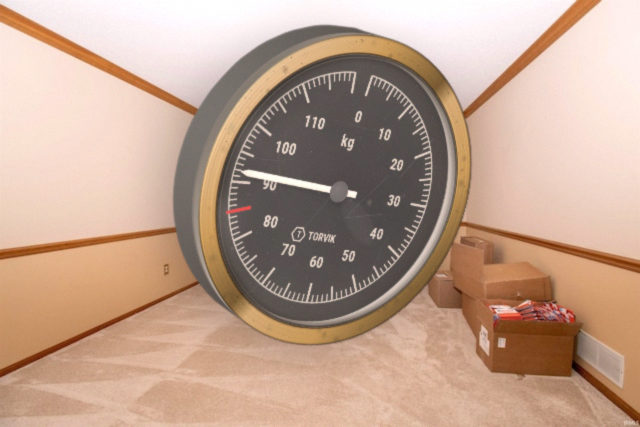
92 kg
